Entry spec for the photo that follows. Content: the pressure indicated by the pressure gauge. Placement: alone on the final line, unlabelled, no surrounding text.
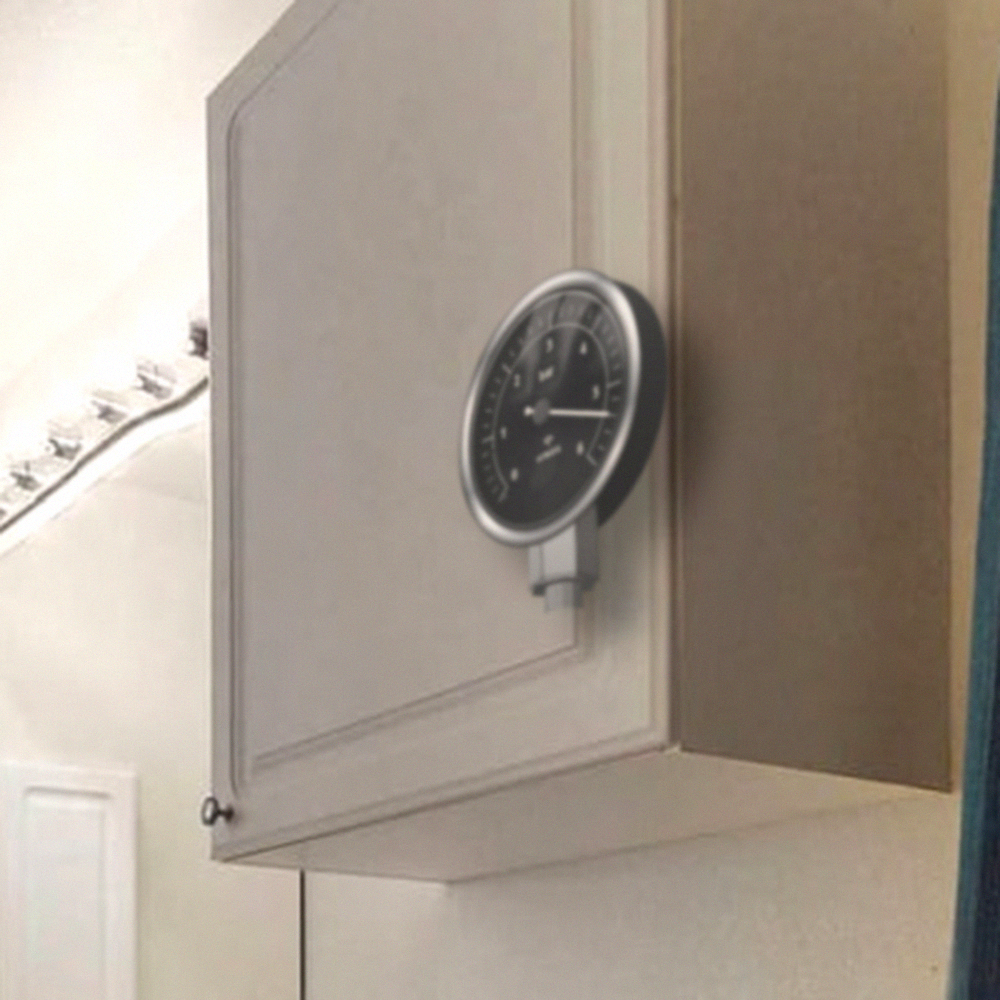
5.4 bar
